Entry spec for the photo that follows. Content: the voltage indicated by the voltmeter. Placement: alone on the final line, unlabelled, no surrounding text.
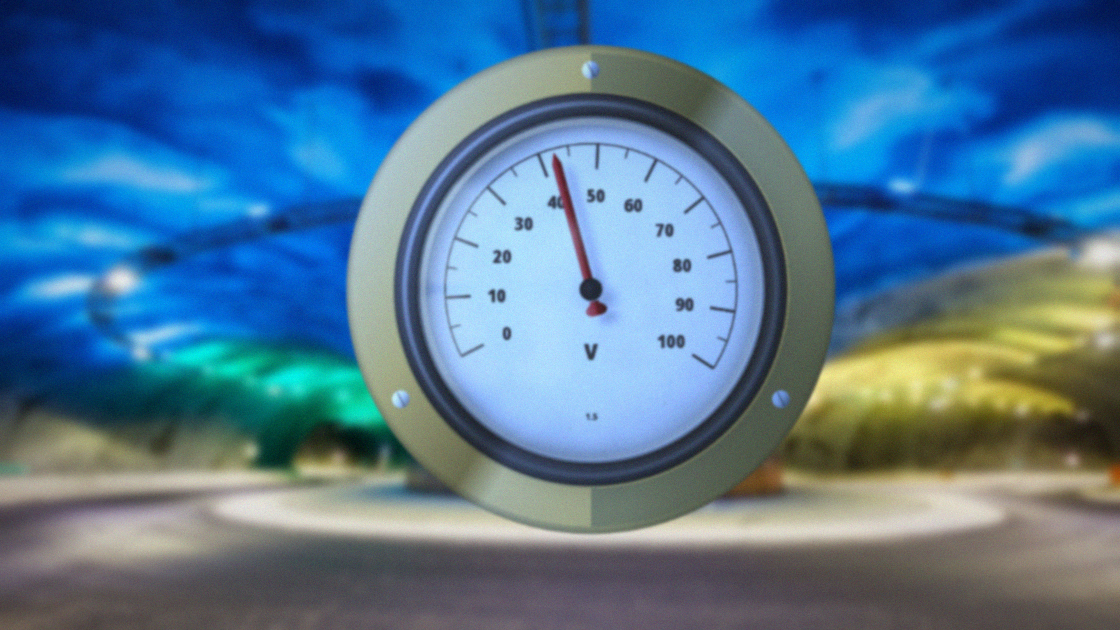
42.5 V
